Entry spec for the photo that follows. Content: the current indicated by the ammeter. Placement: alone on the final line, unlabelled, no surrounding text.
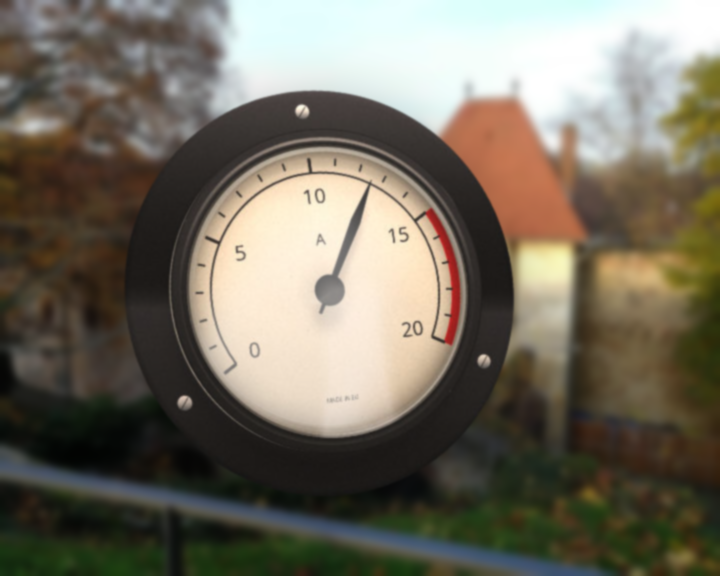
12.5 A
